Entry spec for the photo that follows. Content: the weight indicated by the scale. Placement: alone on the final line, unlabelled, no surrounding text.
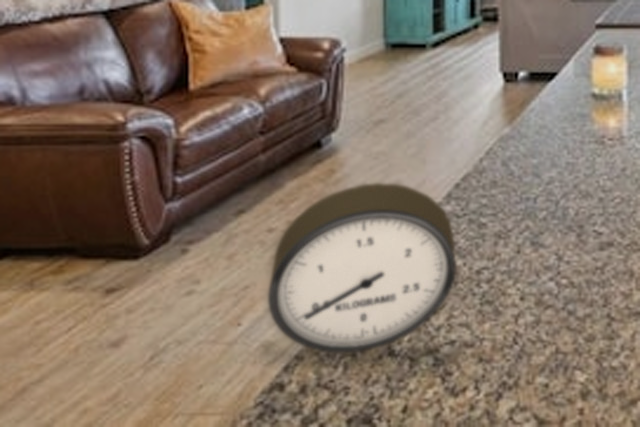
0.5 kg
